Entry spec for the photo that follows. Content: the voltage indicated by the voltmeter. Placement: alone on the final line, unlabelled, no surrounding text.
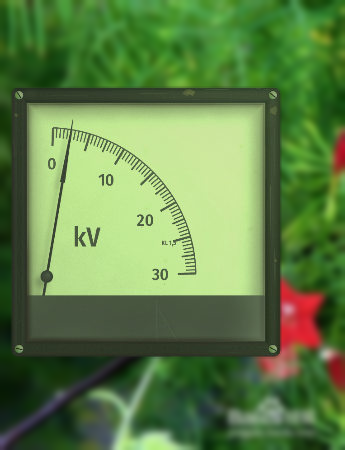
2.5 kV
